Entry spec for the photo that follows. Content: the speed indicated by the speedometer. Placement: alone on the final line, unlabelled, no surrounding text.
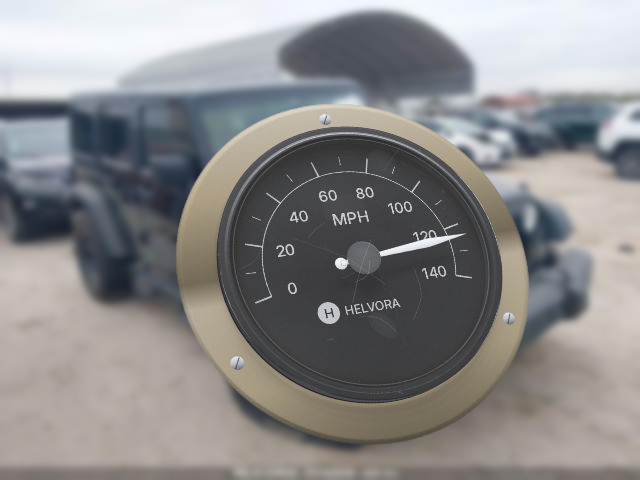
125 mph
